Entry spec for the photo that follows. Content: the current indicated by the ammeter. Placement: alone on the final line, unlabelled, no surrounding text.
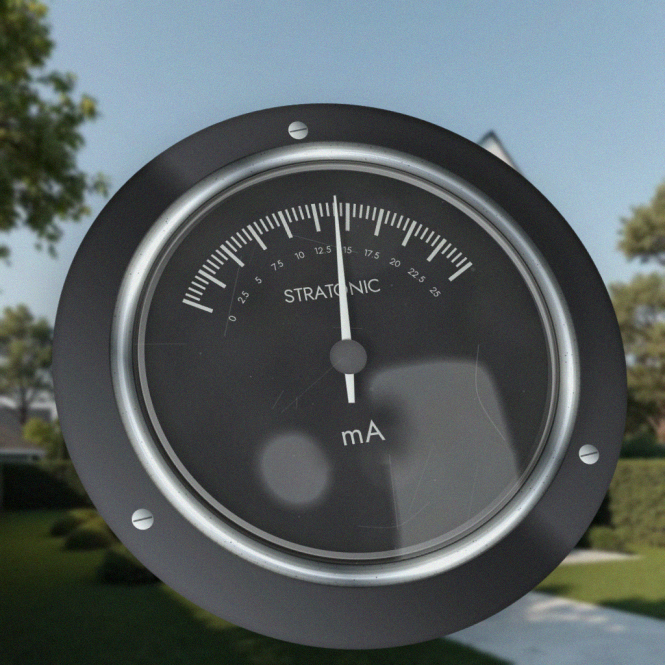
14 mA
